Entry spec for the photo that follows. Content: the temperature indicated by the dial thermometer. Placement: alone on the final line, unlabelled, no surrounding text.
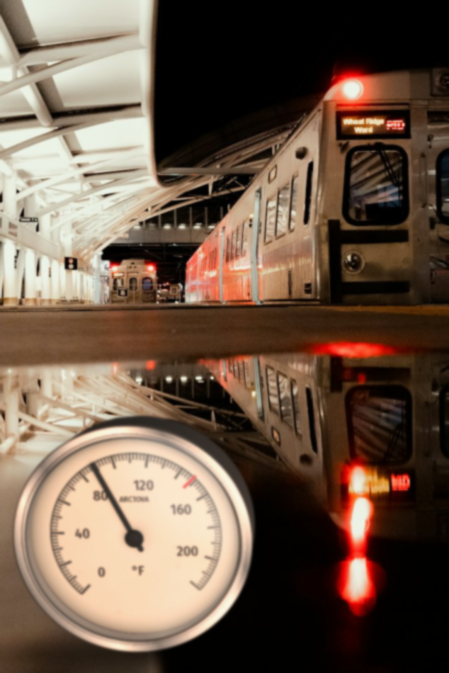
90 °F
